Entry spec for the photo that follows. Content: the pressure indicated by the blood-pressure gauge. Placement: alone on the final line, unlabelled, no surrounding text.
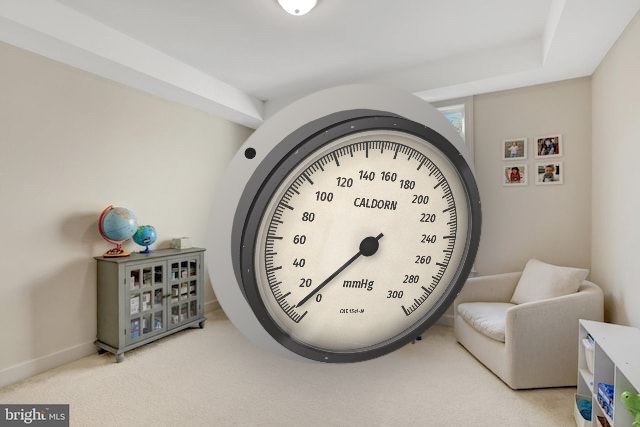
10 mmHg
